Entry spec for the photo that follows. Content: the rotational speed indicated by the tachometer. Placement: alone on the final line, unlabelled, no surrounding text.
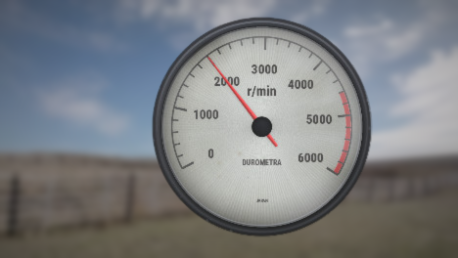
2000 rpm
